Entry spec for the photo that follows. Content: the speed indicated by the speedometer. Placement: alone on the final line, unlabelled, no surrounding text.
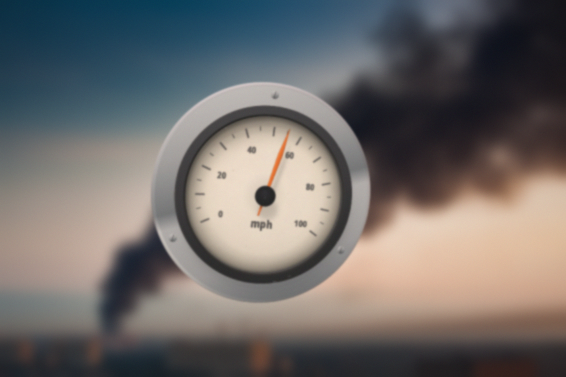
55 mph
